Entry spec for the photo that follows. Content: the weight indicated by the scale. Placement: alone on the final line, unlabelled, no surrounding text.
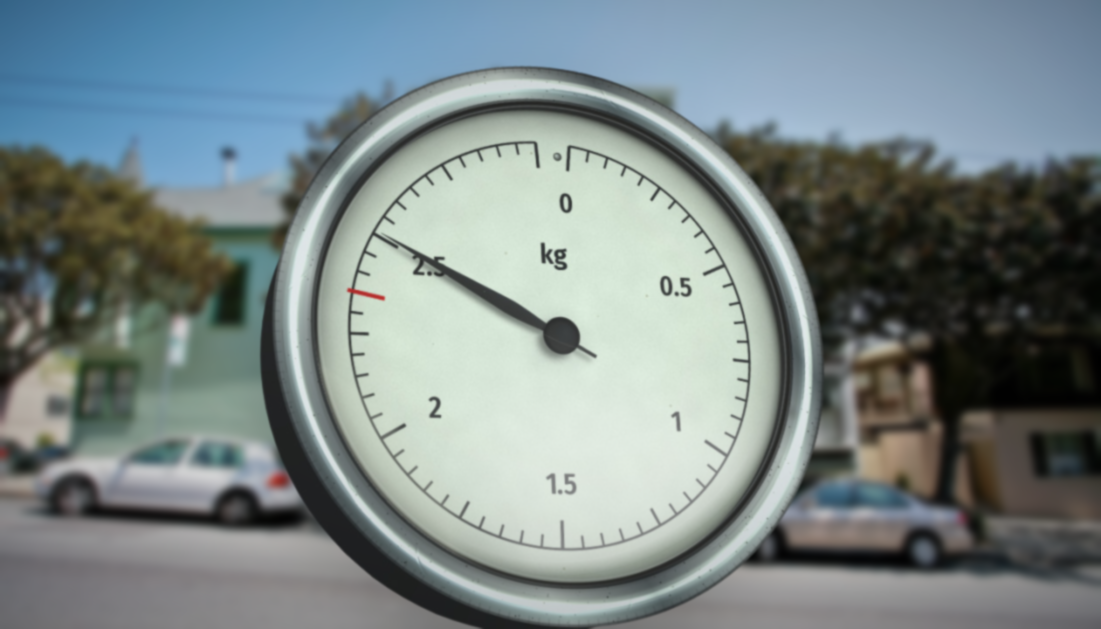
2.5 kg
